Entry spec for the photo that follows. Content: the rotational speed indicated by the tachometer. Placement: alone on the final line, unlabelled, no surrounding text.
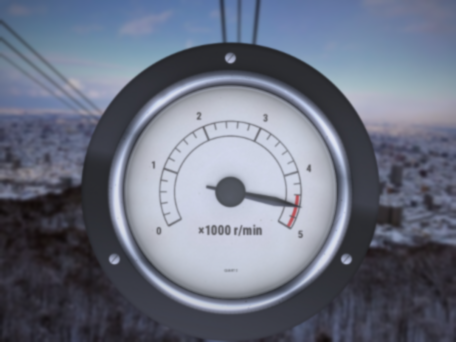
4600 rpm
